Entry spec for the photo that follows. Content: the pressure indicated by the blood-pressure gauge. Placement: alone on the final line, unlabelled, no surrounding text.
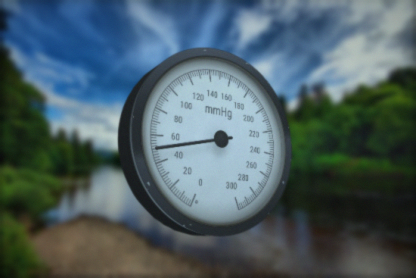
50 mmHg
